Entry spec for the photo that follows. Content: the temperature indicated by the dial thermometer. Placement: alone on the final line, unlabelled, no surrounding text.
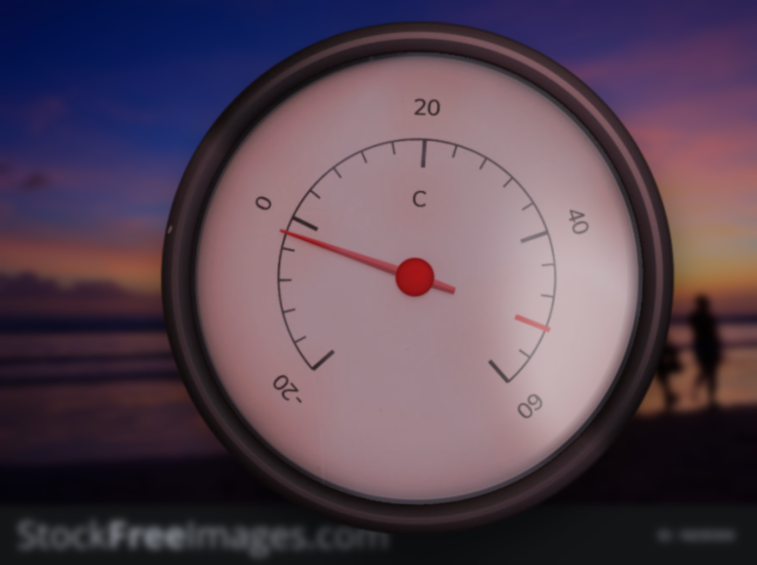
-2 °C
